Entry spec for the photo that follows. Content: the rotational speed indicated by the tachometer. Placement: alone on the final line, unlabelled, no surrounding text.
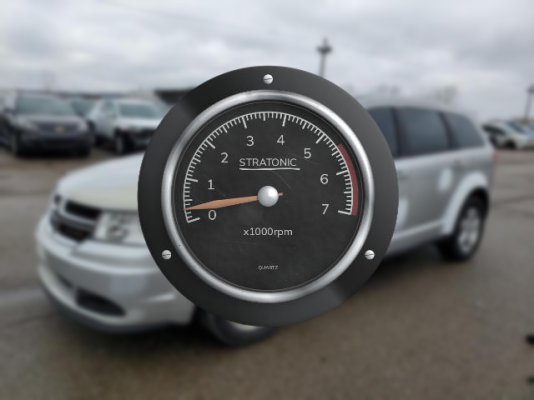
300 rpm
